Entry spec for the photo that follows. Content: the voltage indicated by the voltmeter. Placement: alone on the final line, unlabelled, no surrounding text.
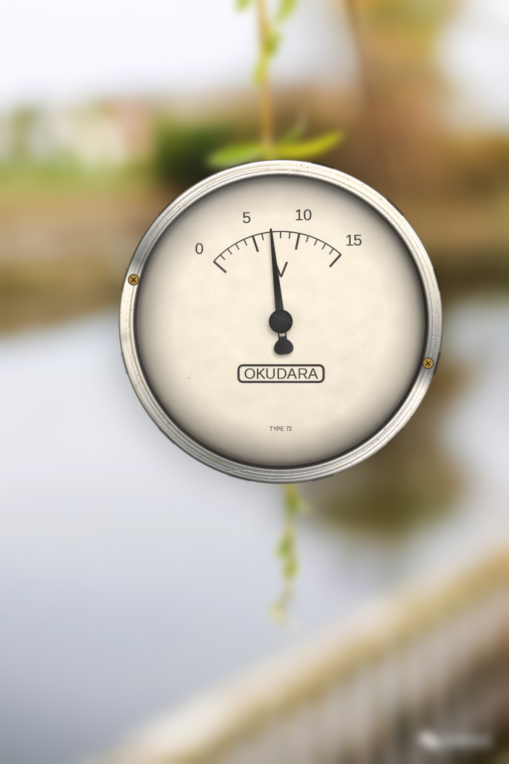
7 V
